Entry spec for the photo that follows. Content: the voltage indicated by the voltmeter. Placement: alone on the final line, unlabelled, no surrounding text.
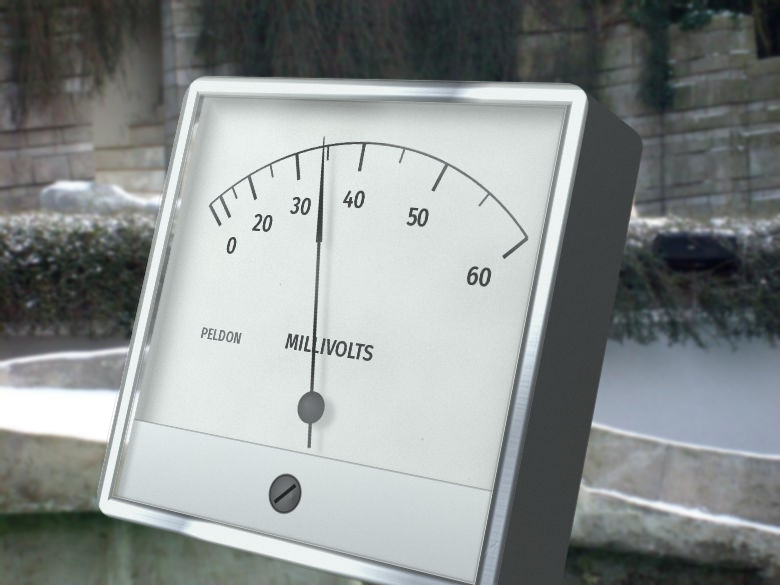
35 mV
